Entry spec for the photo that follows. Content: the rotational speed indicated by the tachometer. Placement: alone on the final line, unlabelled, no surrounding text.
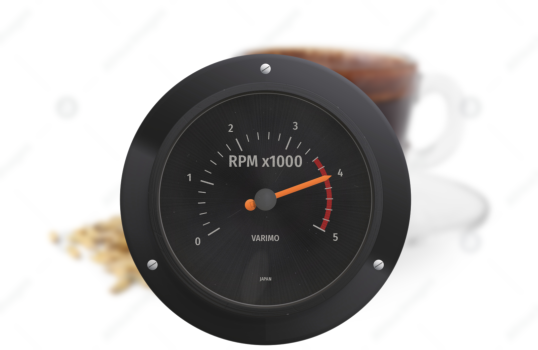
4000 rpm
